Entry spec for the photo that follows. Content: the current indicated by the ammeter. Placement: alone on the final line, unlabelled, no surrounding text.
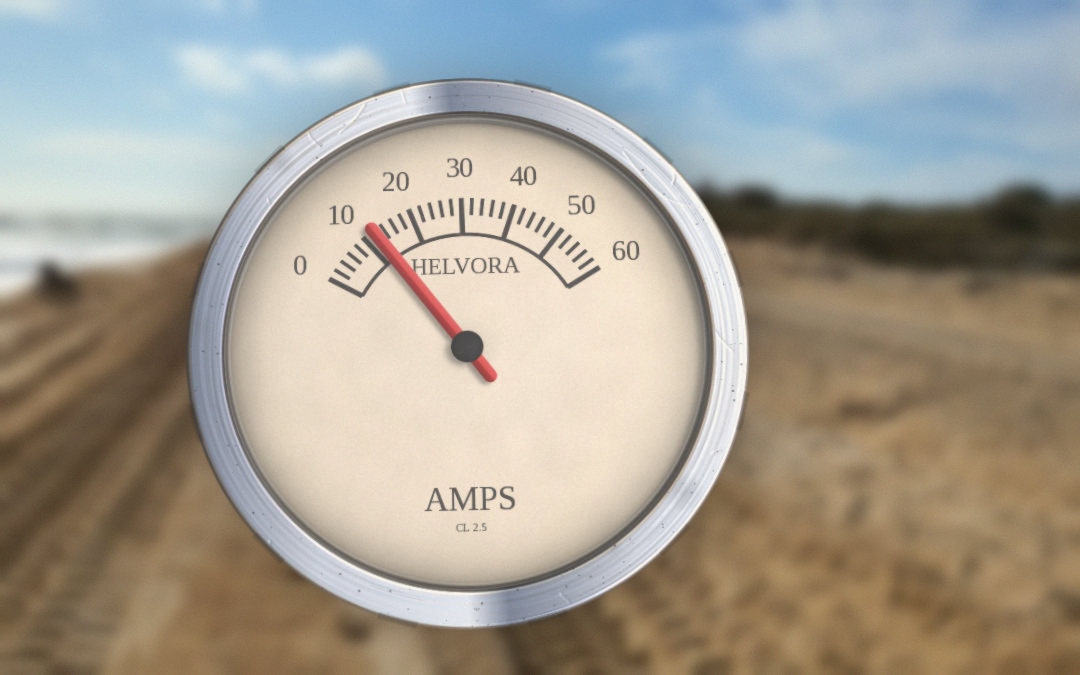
12 A
